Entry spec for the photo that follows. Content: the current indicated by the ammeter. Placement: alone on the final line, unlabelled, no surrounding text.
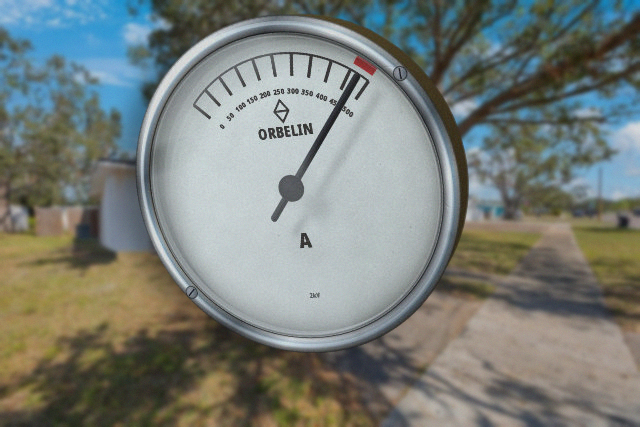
475 A
